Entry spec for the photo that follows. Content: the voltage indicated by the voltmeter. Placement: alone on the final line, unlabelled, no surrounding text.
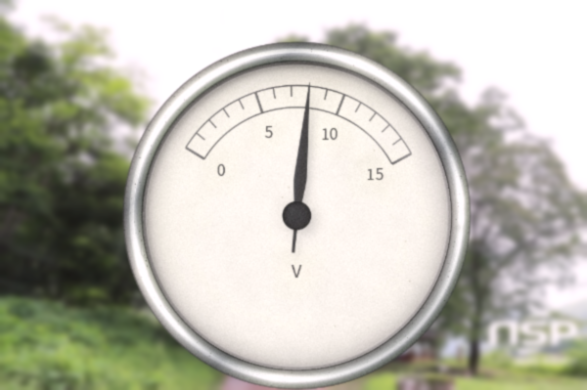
8 V
